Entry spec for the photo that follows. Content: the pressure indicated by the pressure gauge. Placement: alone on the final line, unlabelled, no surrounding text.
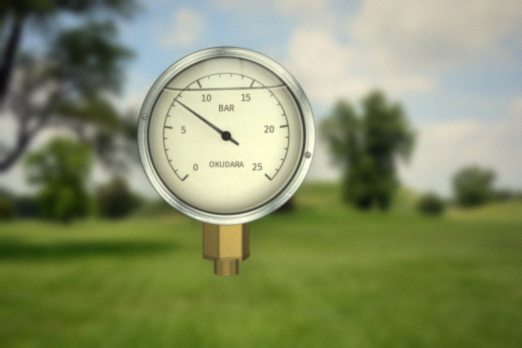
7.5 bar
